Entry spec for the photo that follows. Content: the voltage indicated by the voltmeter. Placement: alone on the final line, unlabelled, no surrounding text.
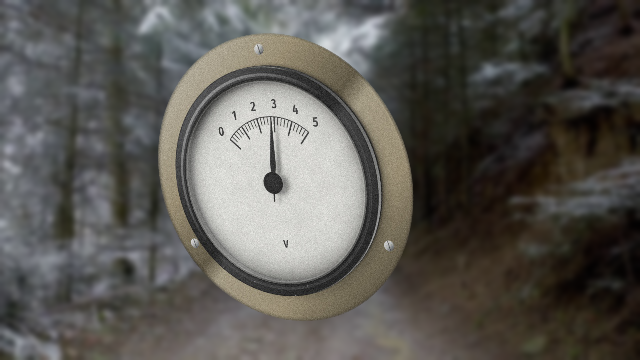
3 V
